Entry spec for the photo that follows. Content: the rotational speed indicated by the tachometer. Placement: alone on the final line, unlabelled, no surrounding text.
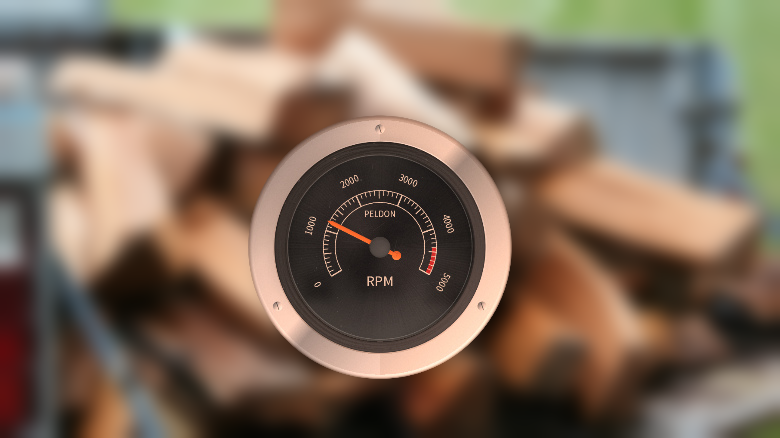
1200 rpm
